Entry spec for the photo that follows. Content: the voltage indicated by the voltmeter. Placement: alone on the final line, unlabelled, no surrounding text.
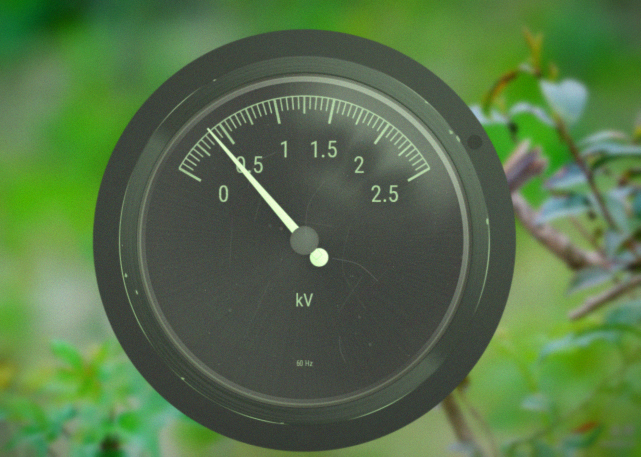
0.4 kV
